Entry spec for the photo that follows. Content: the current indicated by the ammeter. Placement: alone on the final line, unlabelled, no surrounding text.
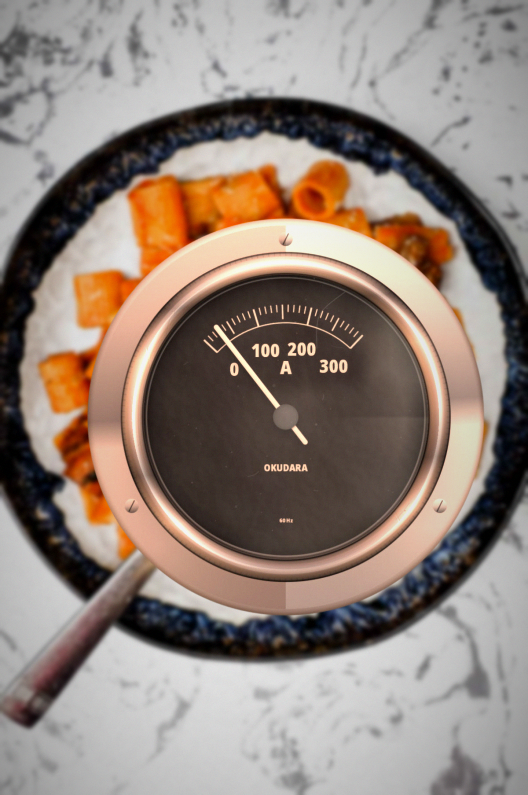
30 A
